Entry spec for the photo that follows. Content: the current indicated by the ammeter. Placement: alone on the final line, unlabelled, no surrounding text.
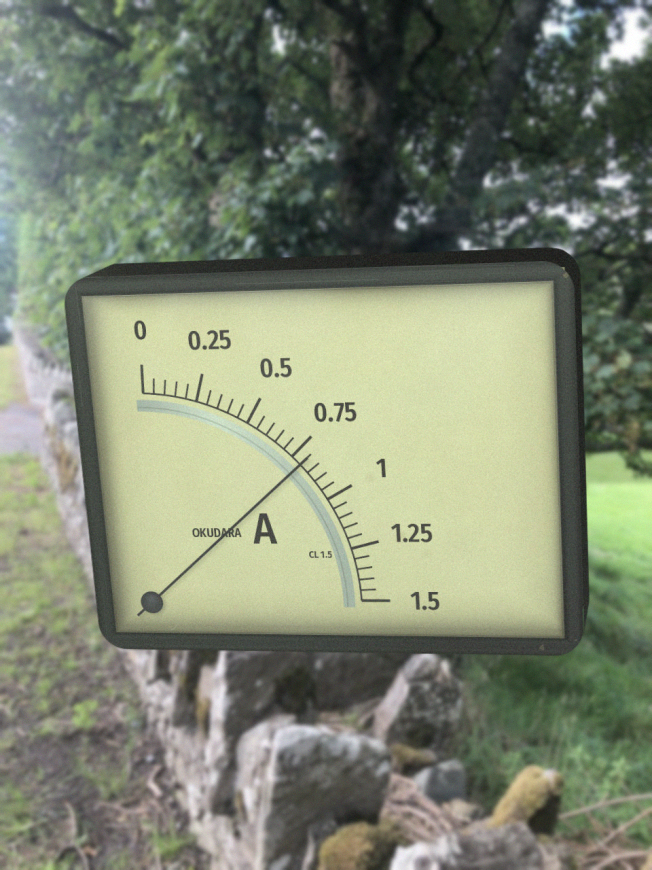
0.8 A
